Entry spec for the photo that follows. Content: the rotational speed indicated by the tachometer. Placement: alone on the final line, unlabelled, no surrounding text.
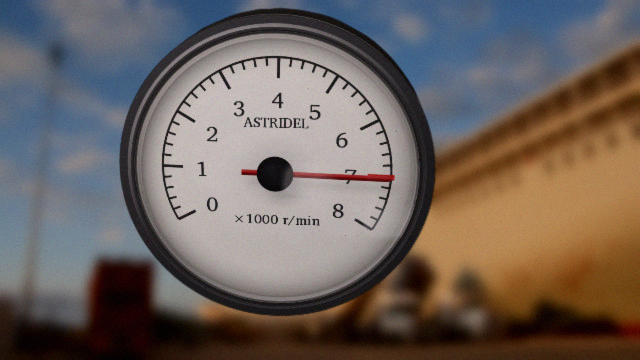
7000 rpm
